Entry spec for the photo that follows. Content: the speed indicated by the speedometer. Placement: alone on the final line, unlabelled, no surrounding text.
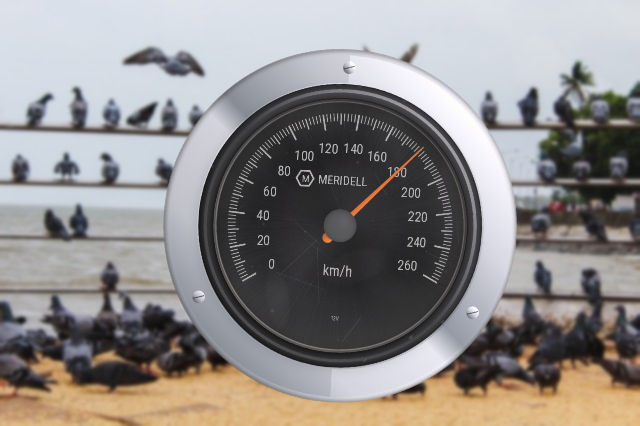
180 km/h
